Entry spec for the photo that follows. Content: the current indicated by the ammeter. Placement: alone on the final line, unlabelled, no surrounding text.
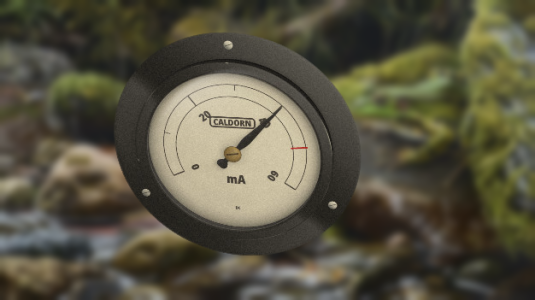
40 mA
